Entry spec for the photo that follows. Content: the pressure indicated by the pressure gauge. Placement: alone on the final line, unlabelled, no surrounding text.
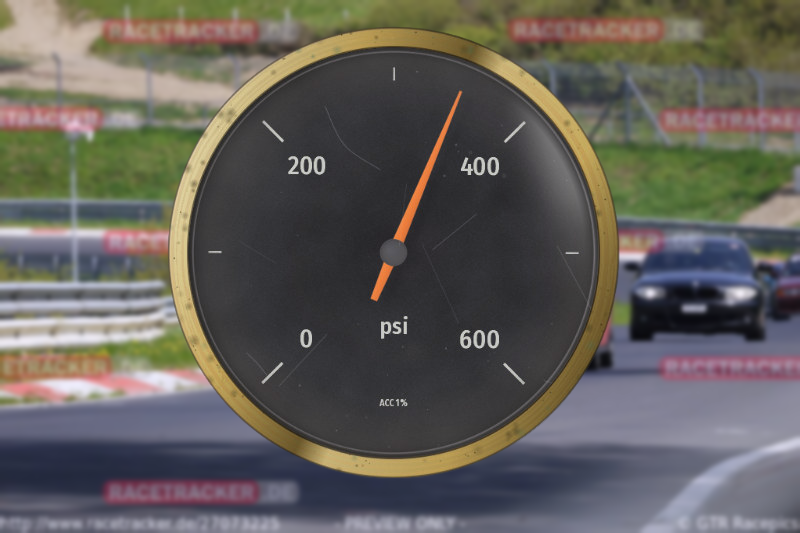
350 psi
